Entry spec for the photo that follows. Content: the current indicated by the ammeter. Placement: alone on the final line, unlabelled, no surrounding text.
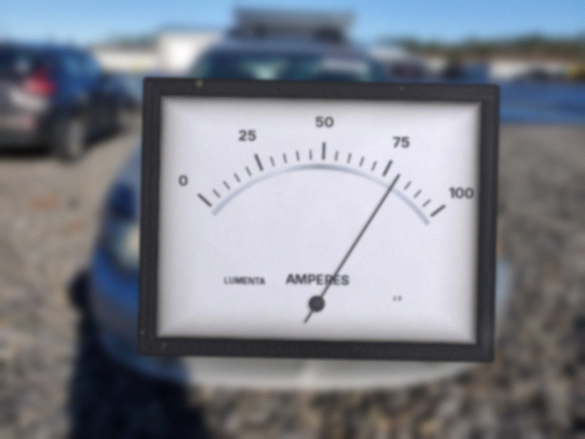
80 A
